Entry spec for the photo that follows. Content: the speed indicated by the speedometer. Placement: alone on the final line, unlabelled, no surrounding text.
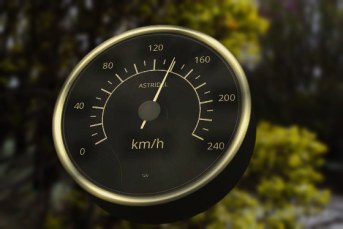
140 km/h
